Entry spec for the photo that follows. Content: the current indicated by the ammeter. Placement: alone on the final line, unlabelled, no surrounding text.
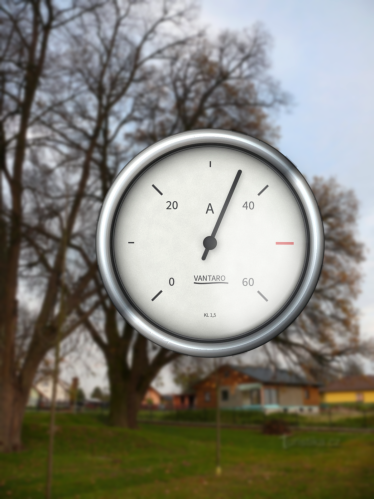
35 A
